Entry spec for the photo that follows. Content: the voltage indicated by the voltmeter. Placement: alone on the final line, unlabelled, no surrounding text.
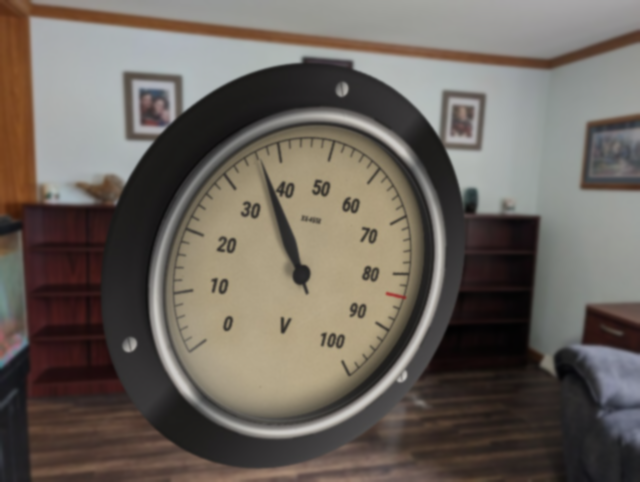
36 V
